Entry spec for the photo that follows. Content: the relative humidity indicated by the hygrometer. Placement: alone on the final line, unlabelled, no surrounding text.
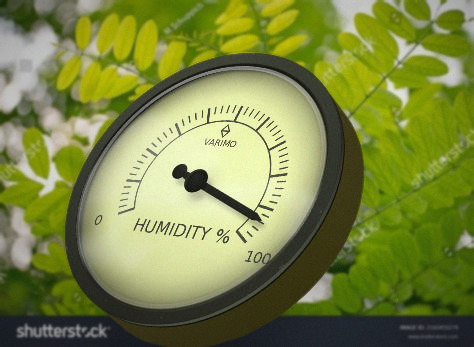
94 %
